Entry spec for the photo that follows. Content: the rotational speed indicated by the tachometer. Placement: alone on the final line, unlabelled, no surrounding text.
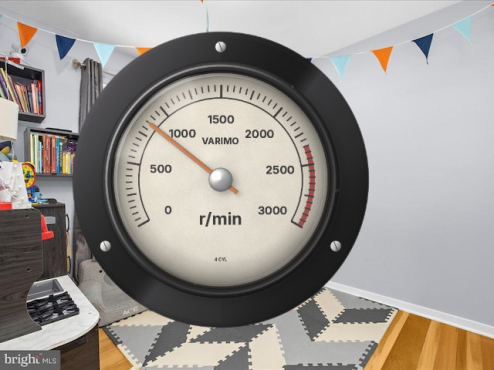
850 rpm
